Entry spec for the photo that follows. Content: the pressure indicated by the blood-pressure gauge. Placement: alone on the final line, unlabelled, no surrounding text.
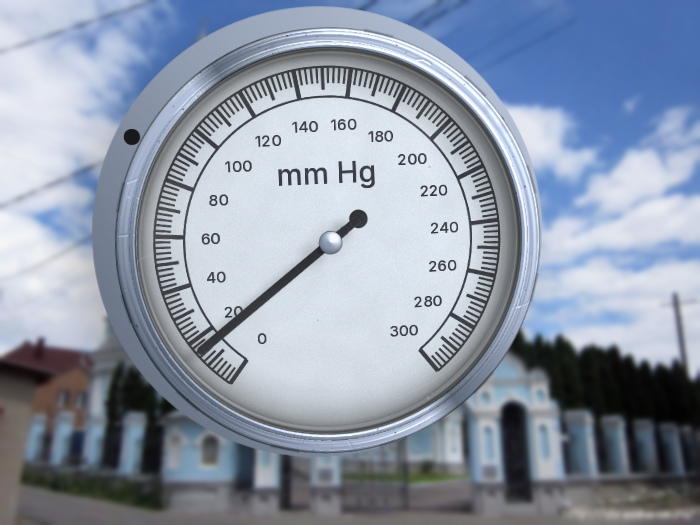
16 mmHg
